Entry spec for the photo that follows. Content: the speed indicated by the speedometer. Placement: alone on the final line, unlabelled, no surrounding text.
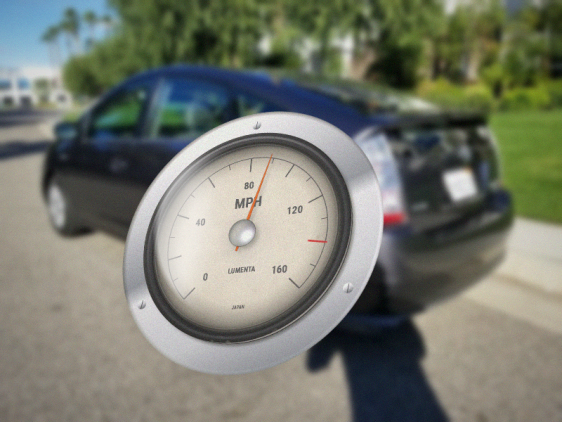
90 mph
